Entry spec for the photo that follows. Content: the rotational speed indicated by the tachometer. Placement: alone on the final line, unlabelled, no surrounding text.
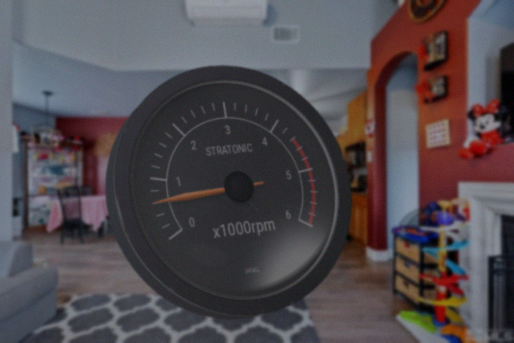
600 rpm
